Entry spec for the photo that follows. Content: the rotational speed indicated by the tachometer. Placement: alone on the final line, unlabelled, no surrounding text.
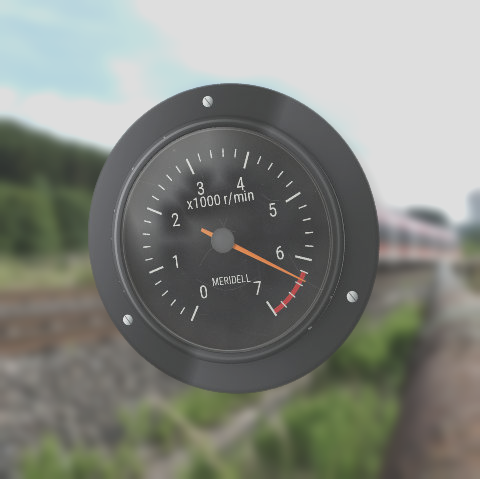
6300 rpm
